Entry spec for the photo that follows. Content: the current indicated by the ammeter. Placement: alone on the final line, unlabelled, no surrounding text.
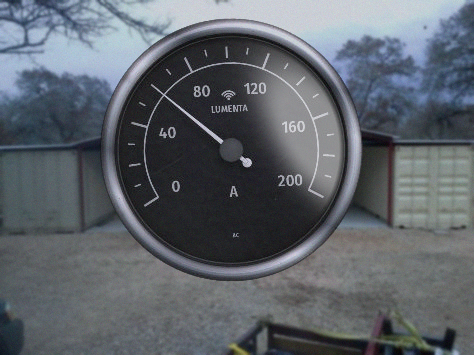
60 A
